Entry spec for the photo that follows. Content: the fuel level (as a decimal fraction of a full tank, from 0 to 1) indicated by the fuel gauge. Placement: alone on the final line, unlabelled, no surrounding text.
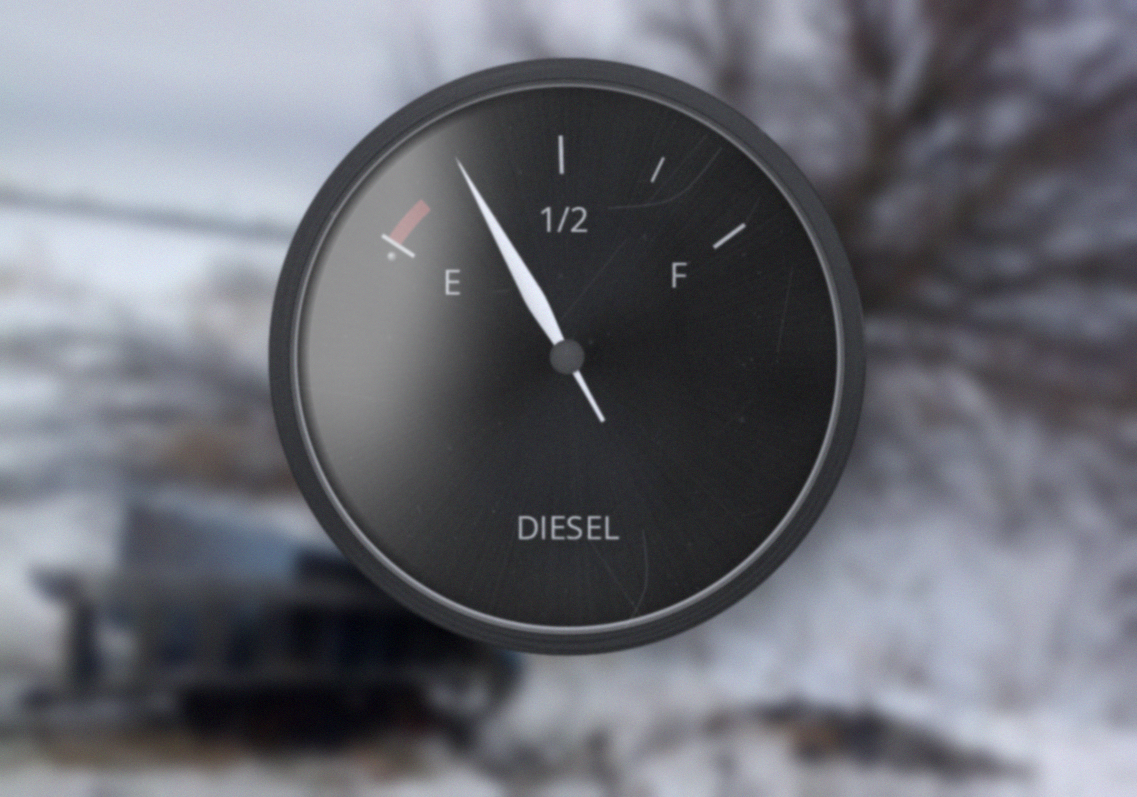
0.25
